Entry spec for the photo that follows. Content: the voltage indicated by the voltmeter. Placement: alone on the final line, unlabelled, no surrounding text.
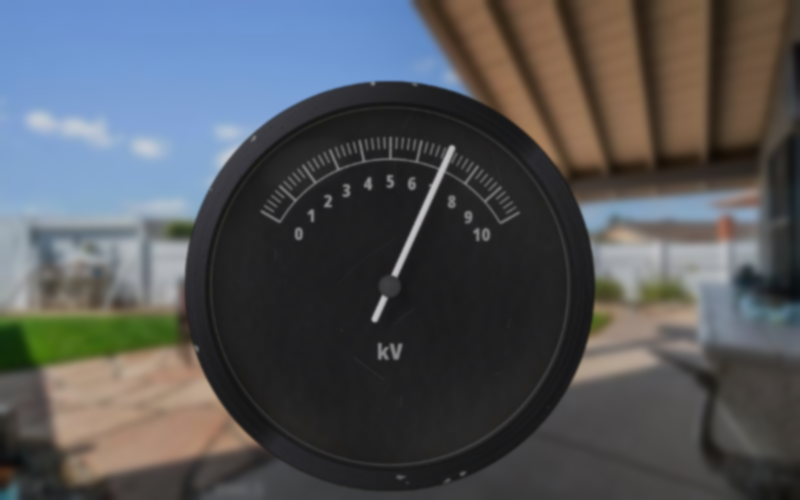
7 kV
